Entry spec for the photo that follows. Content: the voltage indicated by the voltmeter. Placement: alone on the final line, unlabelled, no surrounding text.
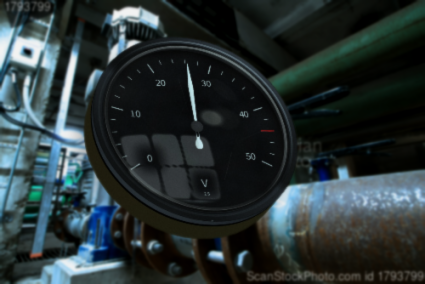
26 V
